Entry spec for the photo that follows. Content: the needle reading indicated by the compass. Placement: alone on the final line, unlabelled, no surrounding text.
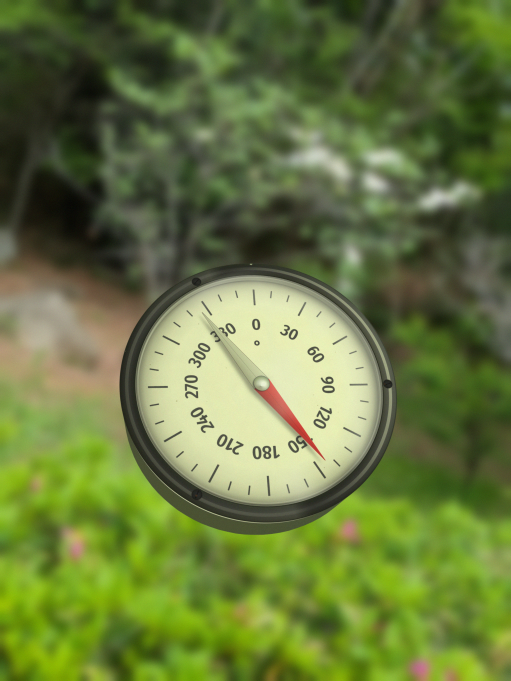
145 °
